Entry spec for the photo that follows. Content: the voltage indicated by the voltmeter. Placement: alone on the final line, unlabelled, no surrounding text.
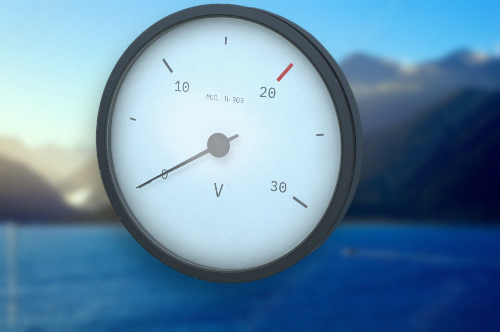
0 V
